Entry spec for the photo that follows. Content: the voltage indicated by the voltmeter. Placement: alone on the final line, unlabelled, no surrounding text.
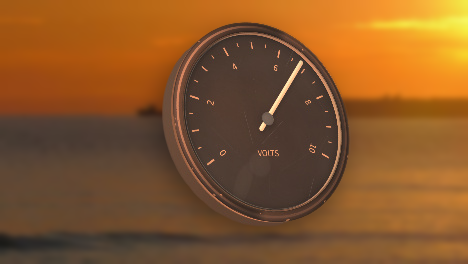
6.75 V
